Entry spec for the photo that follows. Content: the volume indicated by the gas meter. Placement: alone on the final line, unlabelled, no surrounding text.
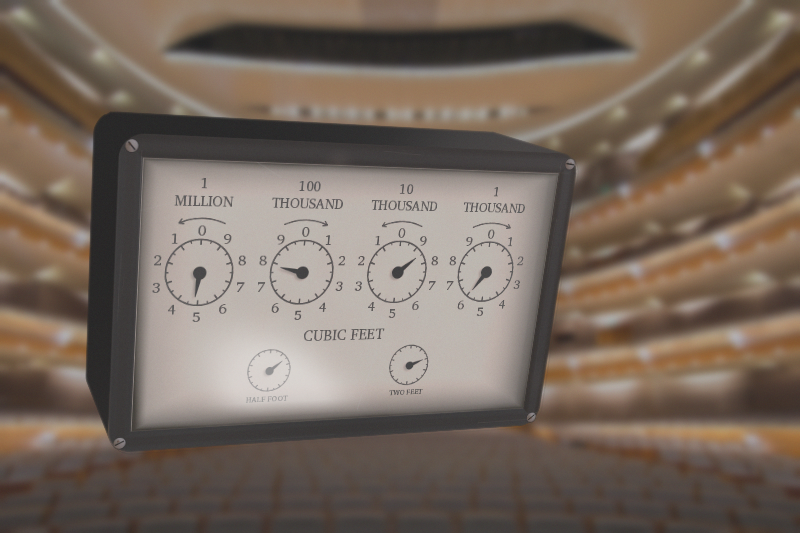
478600 ft³
